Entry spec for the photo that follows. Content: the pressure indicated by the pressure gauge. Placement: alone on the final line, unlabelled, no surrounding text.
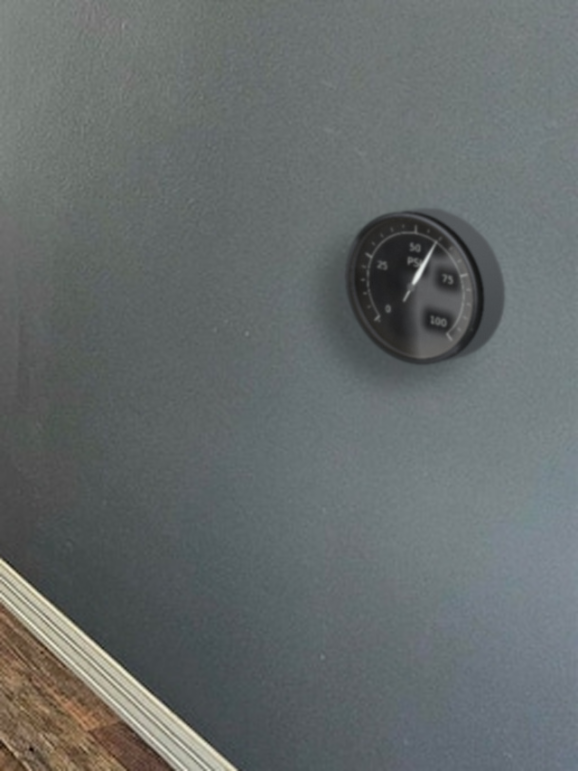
60 psi
